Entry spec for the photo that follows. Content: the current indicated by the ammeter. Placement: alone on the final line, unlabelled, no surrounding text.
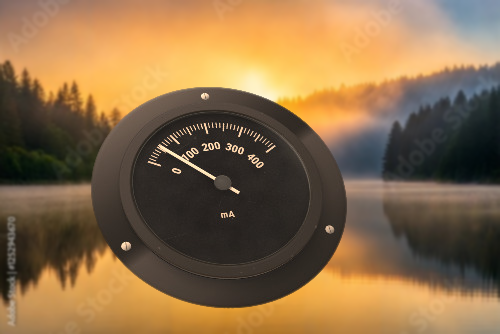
50 mA
